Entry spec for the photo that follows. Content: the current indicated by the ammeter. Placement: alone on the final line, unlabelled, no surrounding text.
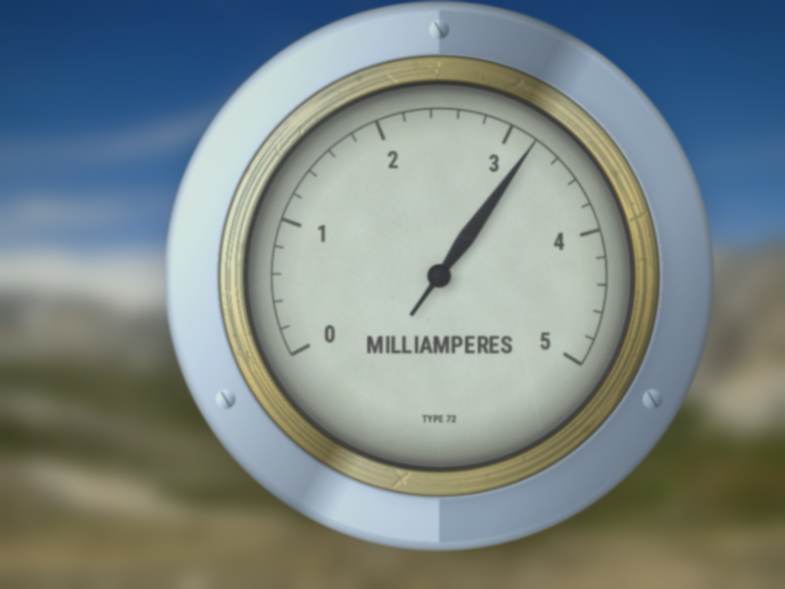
3.2 mA
